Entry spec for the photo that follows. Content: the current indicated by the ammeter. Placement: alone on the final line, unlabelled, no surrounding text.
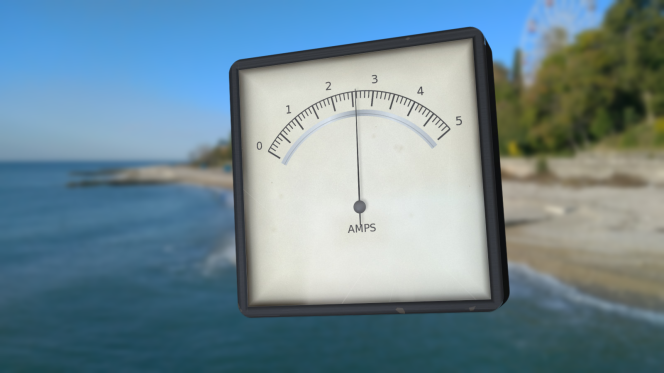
2.6 A
